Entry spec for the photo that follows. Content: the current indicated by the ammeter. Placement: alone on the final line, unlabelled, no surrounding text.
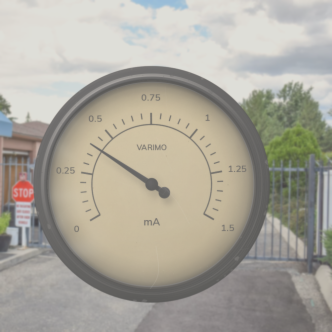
0.4 mA
